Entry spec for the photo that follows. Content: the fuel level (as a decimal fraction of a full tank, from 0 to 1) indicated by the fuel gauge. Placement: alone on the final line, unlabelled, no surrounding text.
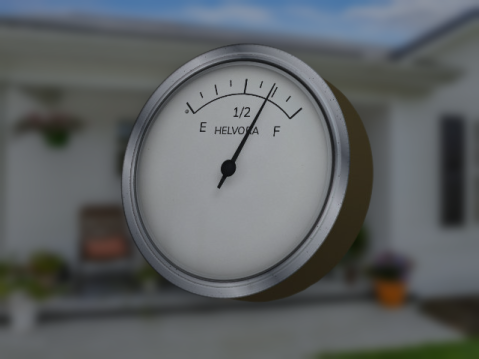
0.75
